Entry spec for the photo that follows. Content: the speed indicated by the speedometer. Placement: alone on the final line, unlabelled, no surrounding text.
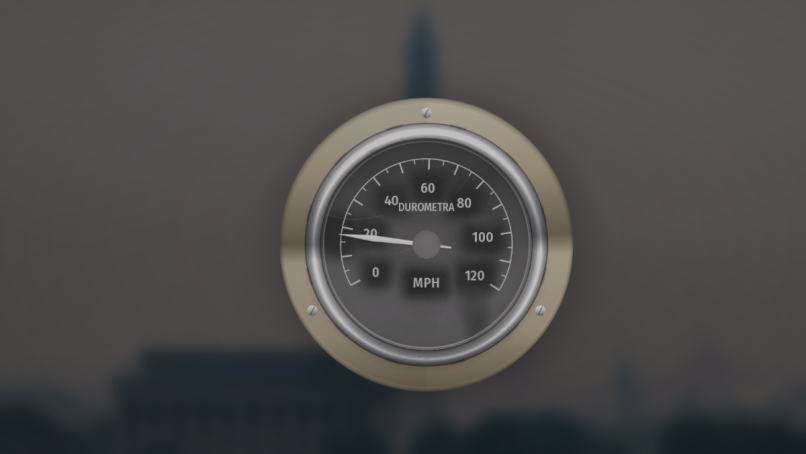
17.5 mph
